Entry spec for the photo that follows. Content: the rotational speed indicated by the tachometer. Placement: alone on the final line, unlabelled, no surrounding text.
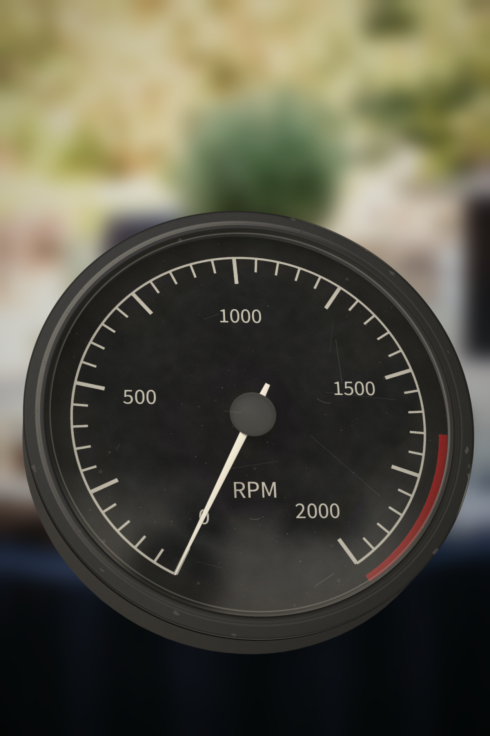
0 rpm
